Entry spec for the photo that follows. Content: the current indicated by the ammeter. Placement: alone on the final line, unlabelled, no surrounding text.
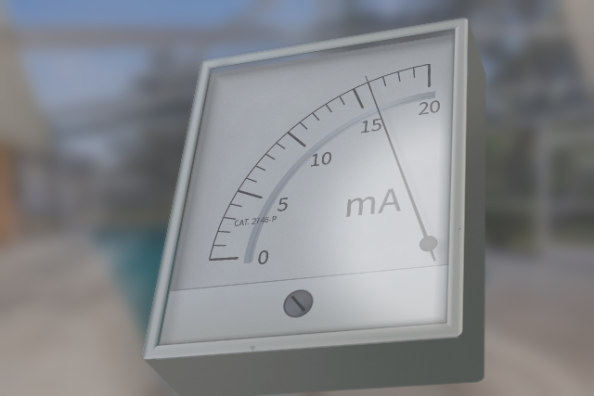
16 mA
